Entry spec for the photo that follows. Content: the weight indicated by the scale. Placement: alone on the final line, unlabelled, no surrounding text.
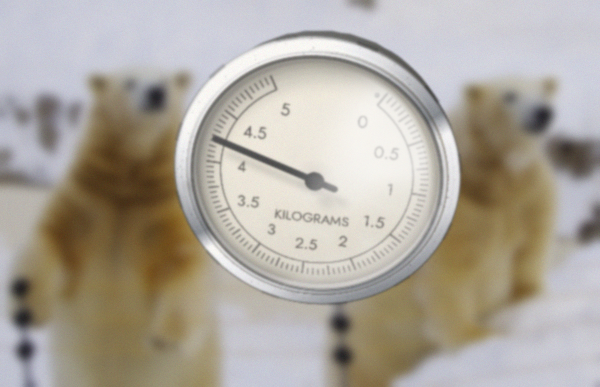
4.25 kg
